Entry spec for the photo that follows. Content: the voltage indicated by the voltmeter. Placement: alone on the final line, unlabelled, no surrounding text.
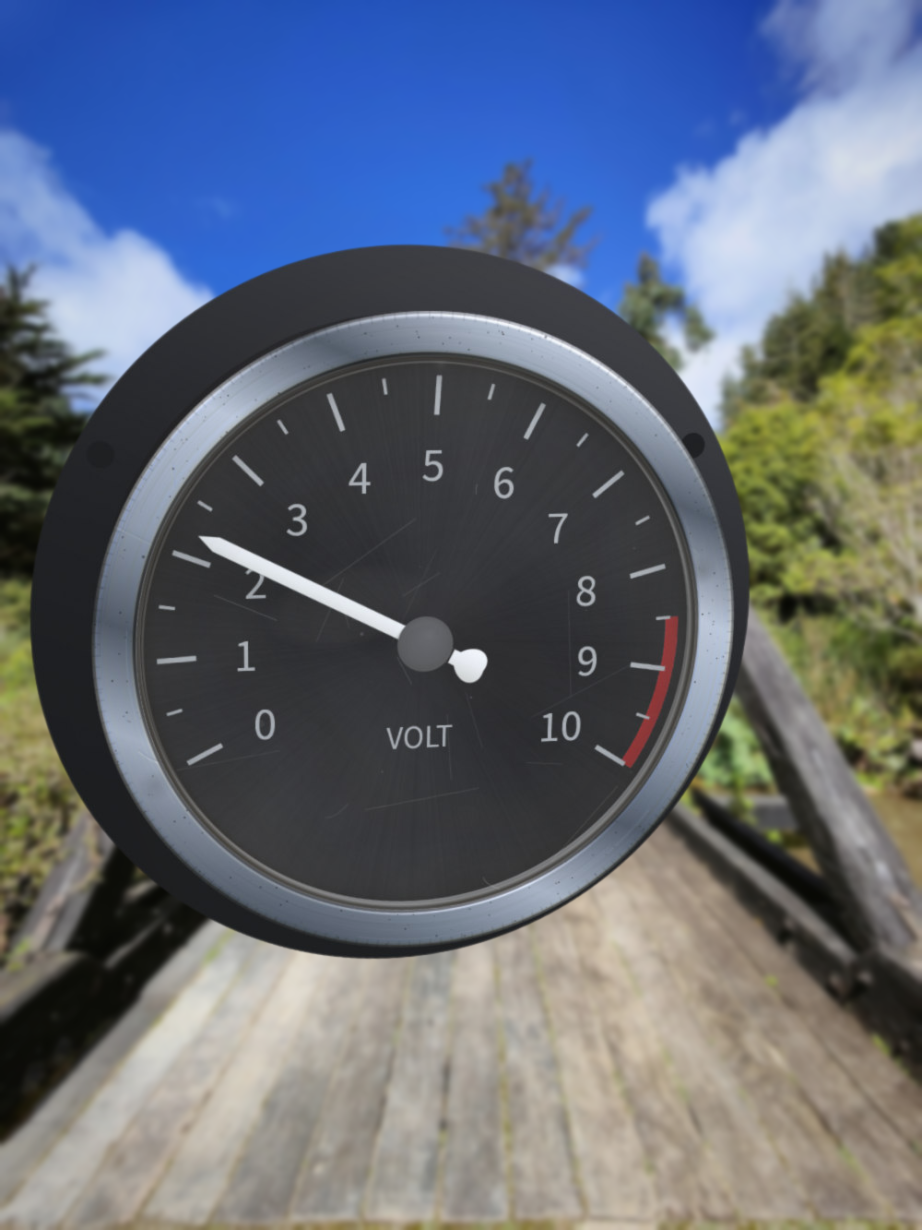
2.25 V
